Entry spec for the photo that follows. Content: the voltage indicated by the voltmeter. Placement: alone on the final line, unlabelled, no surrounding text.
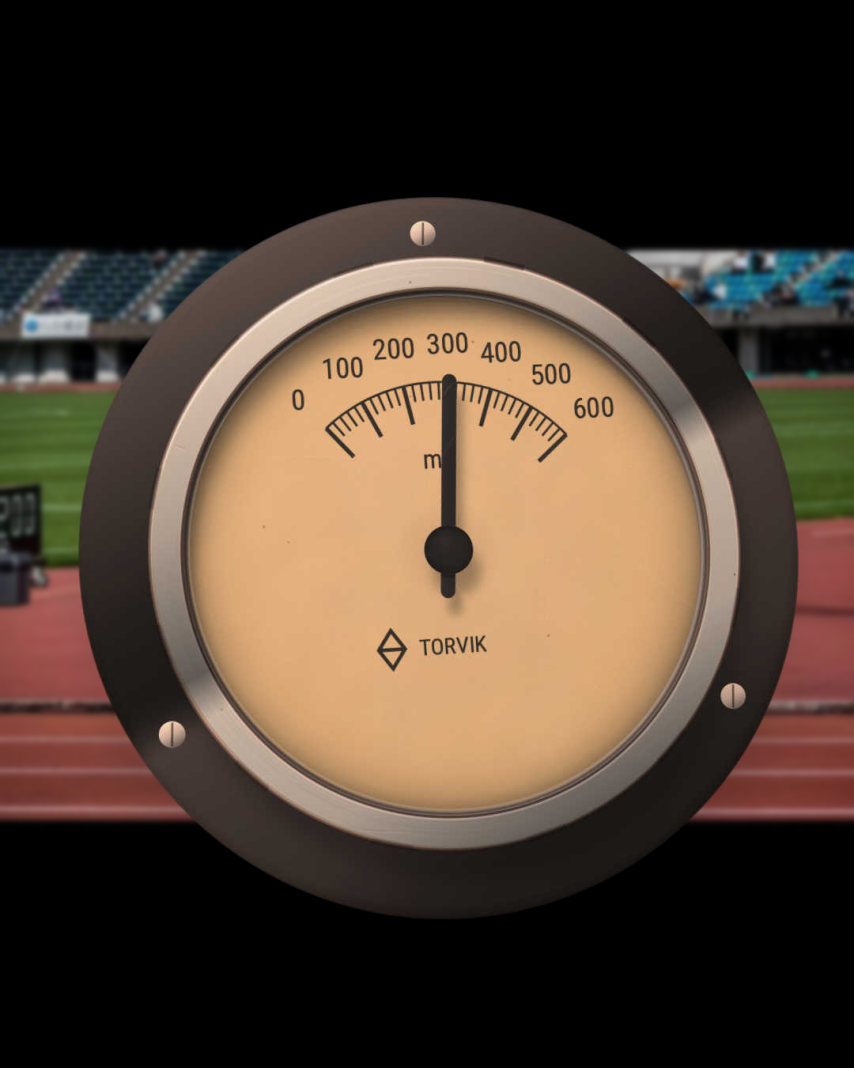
300 mV
